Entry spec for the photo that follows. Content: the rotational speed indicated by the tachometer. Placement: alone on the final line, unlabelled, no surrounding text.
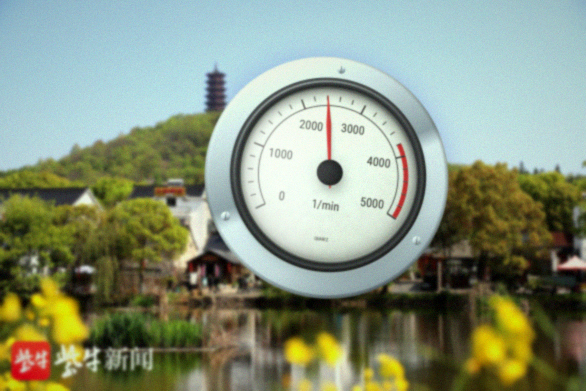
2400 rpm
